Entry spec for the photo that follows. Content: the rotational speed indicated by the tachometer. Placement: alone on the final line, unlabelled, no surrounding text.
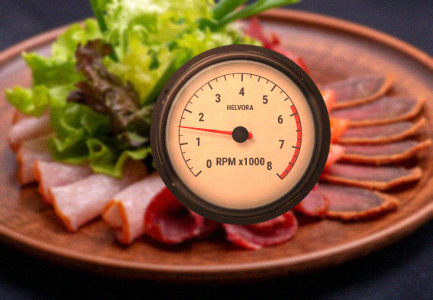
1500 rpm
